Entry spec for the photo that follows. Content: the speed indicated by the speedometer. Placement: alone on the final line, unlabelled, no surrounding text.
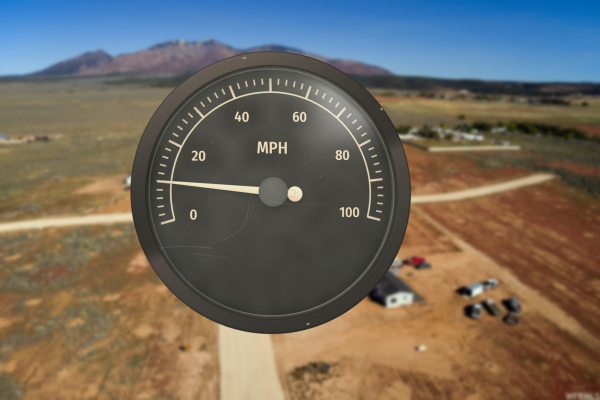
10 mph
